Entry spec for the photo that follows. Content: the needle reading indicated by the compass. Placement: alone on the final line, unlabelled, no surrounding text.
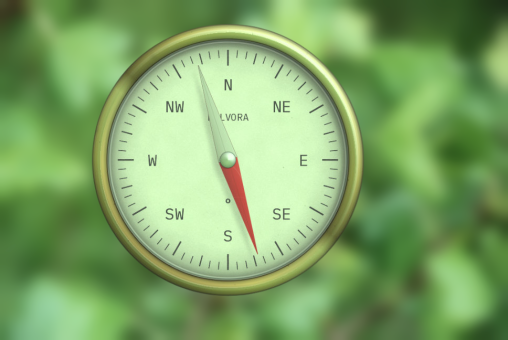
162.5 °
